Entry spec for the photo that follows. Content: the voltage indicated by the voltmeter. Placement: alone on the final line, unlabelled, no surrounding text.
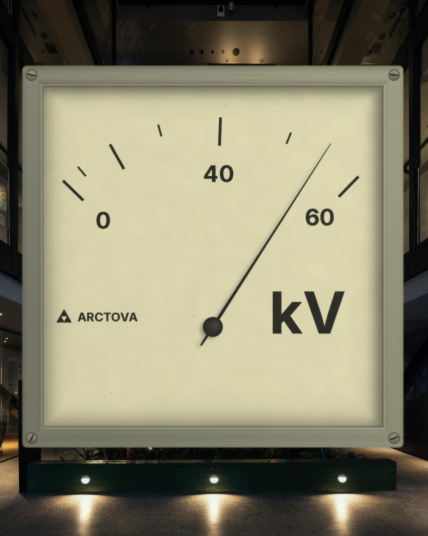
55 kV
